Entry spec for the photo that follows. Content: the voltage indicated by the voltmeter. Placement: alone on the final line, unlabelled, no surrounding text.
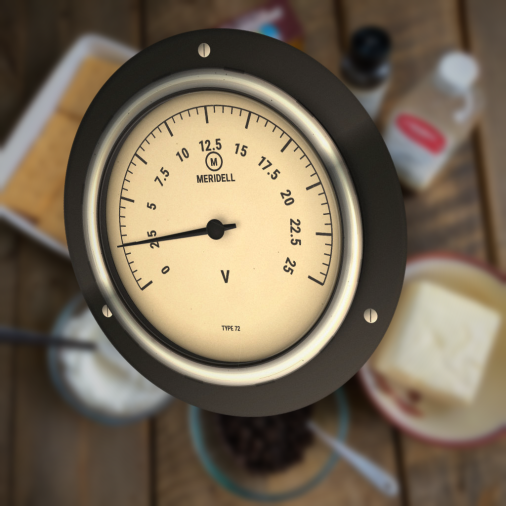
2.5 V
